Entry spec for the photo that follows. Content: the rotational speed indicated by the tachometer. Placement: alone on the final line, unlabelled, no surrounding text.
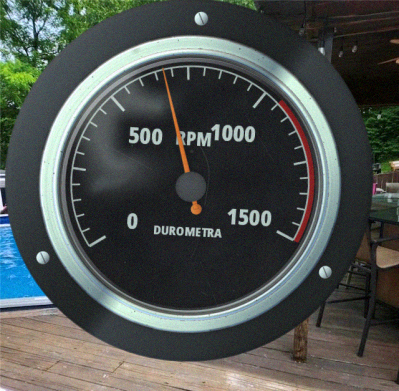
675 rpm
